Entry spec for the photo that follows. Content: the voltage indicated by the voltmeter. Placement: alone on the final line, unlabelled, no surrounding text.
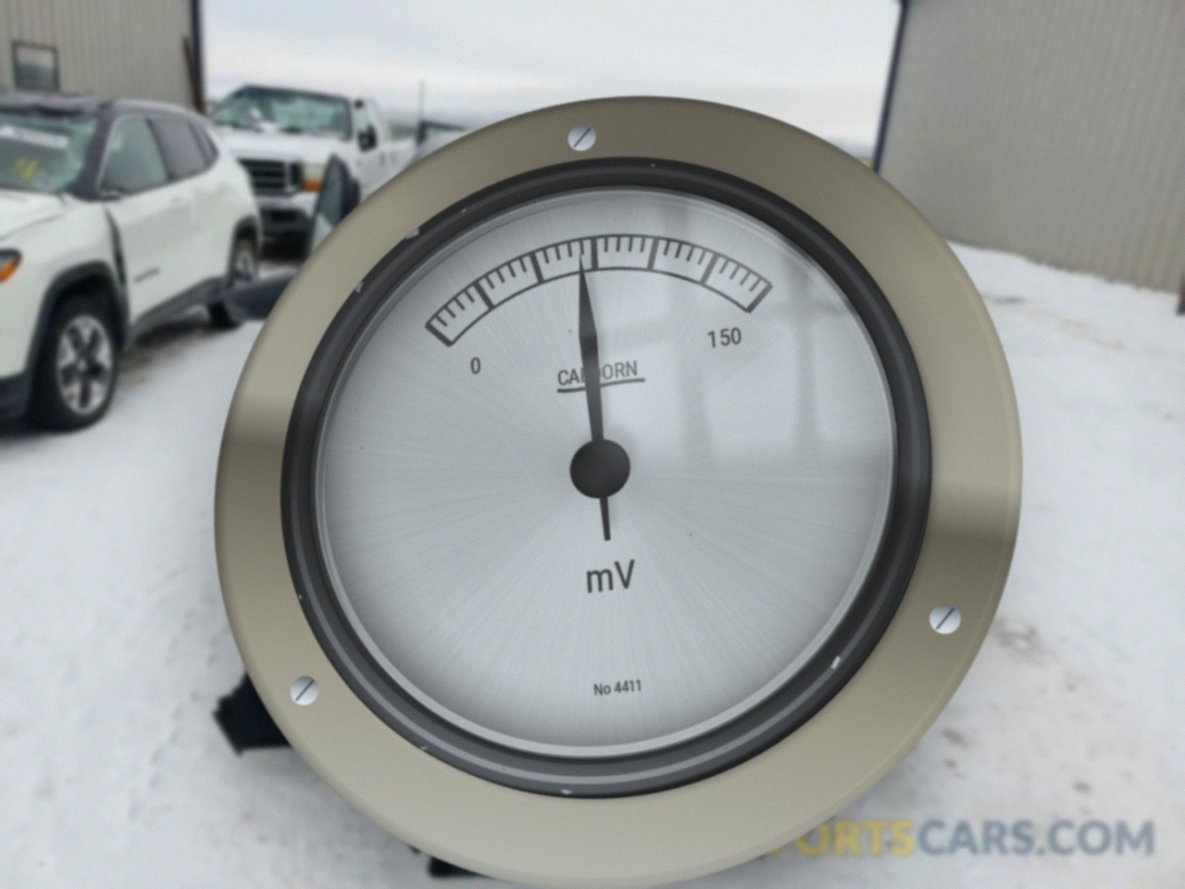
70 mV
